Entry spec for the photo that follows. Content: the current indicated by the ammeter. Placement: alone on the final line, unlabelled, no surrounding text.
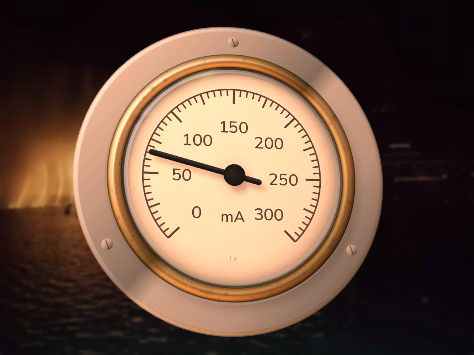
65 mA
